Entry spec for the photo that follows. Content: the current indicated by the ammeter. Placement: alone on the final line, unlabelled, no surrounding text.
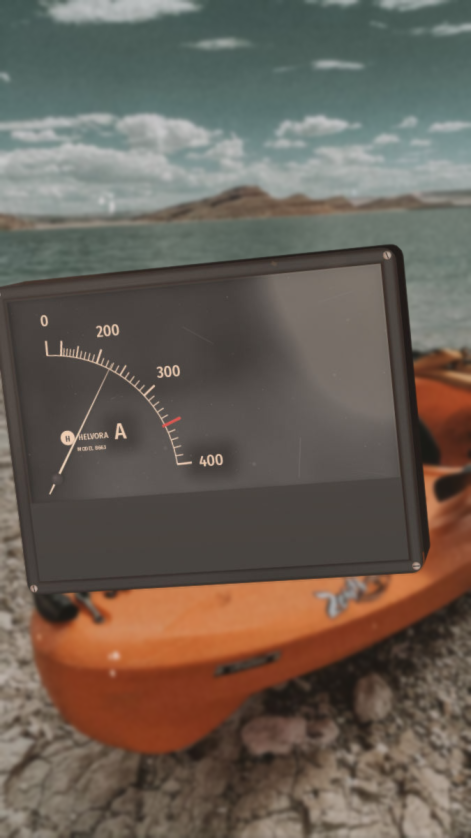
230 A
